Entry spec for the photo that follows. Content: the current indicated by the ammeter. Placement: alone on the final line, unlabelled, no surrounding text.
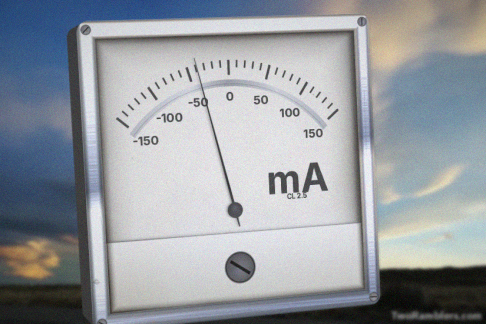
-40 mA
